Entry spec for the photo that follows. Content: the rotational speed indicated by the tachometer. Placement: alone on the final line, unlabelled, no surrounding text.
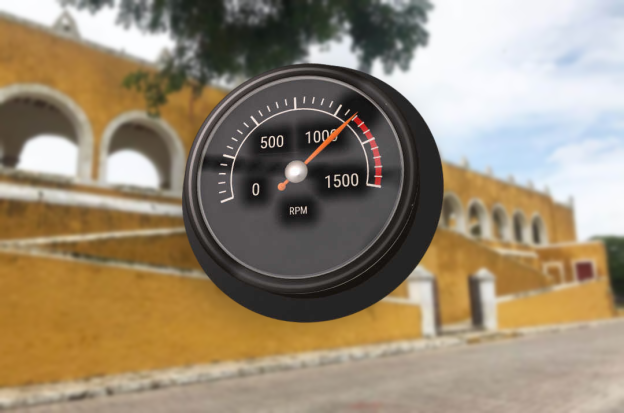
1100 rpm
